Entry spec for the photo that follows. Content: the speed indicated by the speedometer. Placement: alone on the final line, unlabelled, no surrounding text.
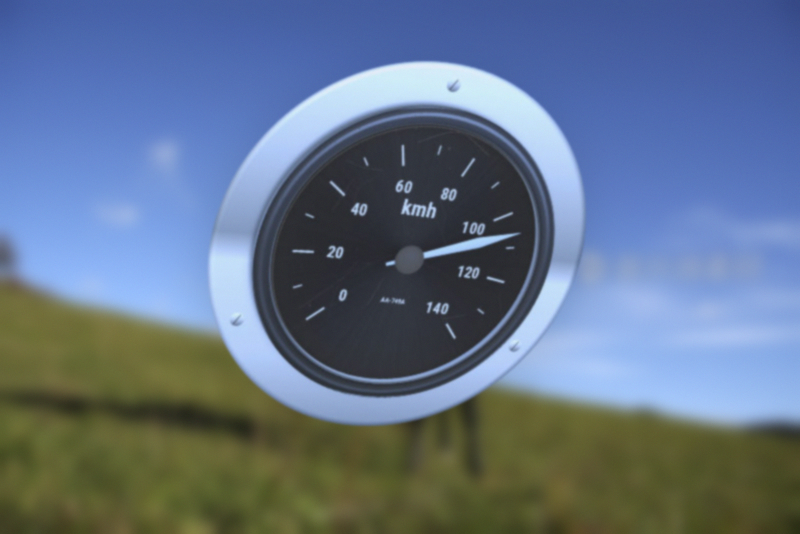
105 km/h
